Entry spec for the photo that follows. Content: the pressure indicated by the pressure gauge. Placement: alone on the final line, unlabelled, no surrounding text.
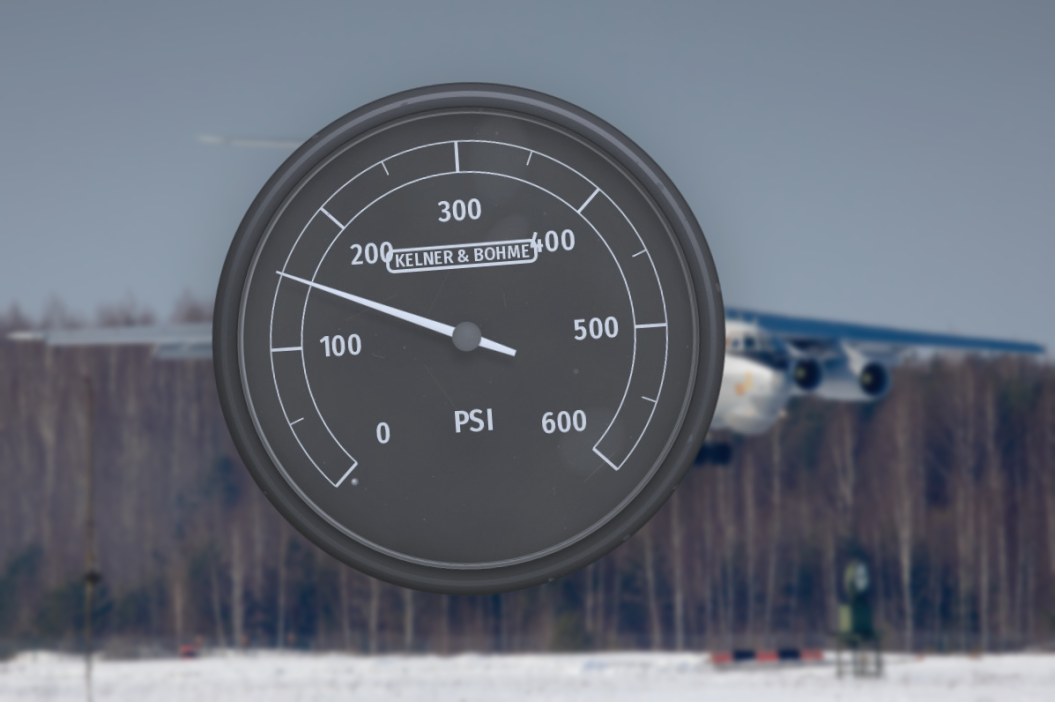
150 psi
